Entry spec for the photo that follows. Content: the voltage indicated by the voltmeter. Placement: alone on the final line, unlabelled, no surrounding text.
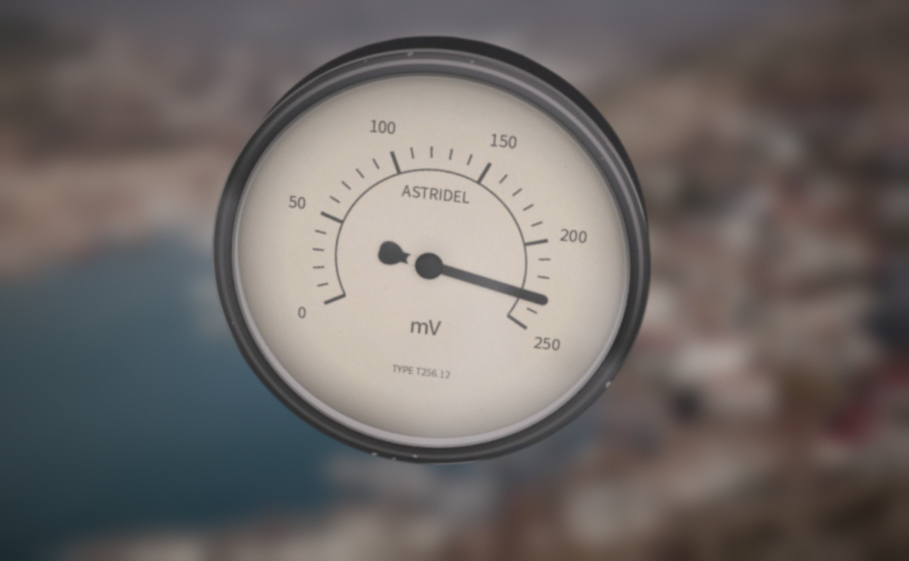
230 mV
